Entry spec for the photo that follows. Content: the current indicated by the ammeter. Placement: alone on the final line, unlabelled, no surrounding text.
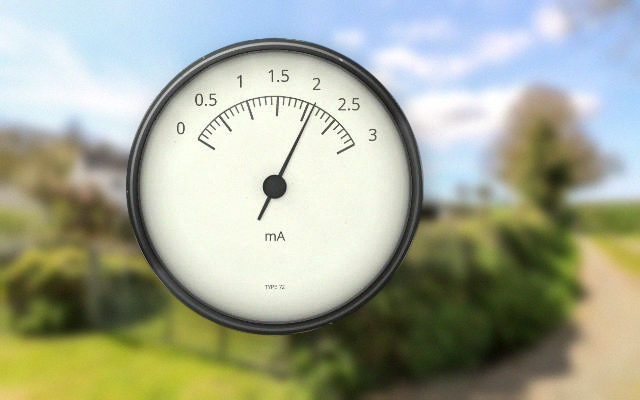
2.1 mA
